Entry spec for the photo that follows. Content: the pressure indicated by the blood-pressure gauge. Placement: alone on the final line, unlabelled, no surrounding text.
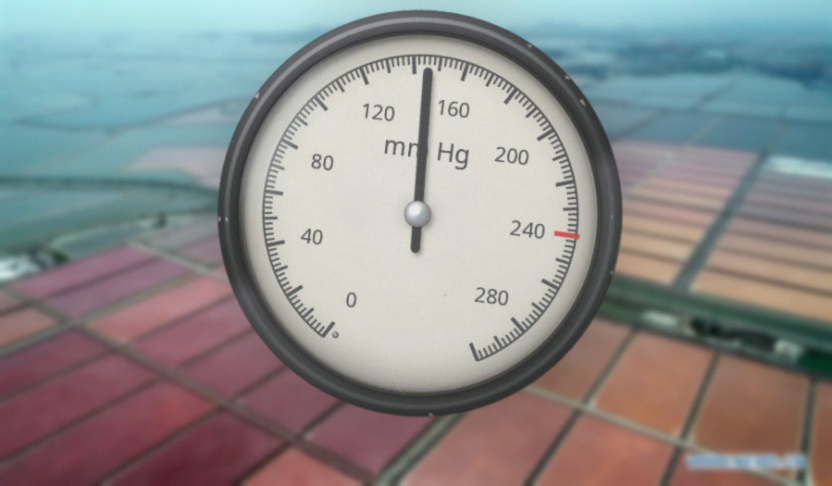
146 mmHg
